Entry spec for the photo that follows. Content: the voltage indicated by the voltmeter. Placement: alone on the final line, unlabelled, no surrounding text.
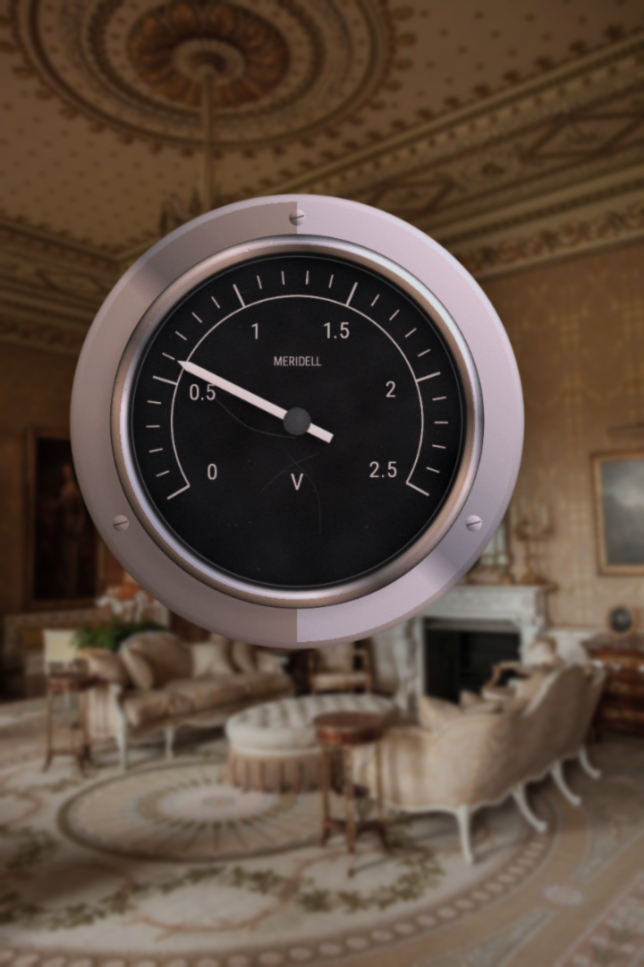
0.6 V
